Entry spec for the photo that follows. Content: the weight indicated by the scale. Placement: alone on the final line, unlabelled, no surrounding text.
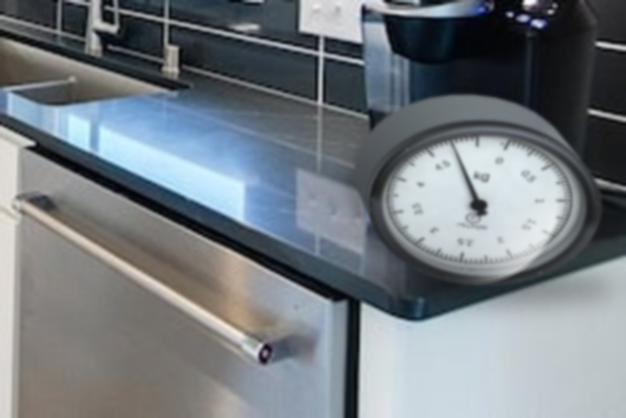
4.75 kg
